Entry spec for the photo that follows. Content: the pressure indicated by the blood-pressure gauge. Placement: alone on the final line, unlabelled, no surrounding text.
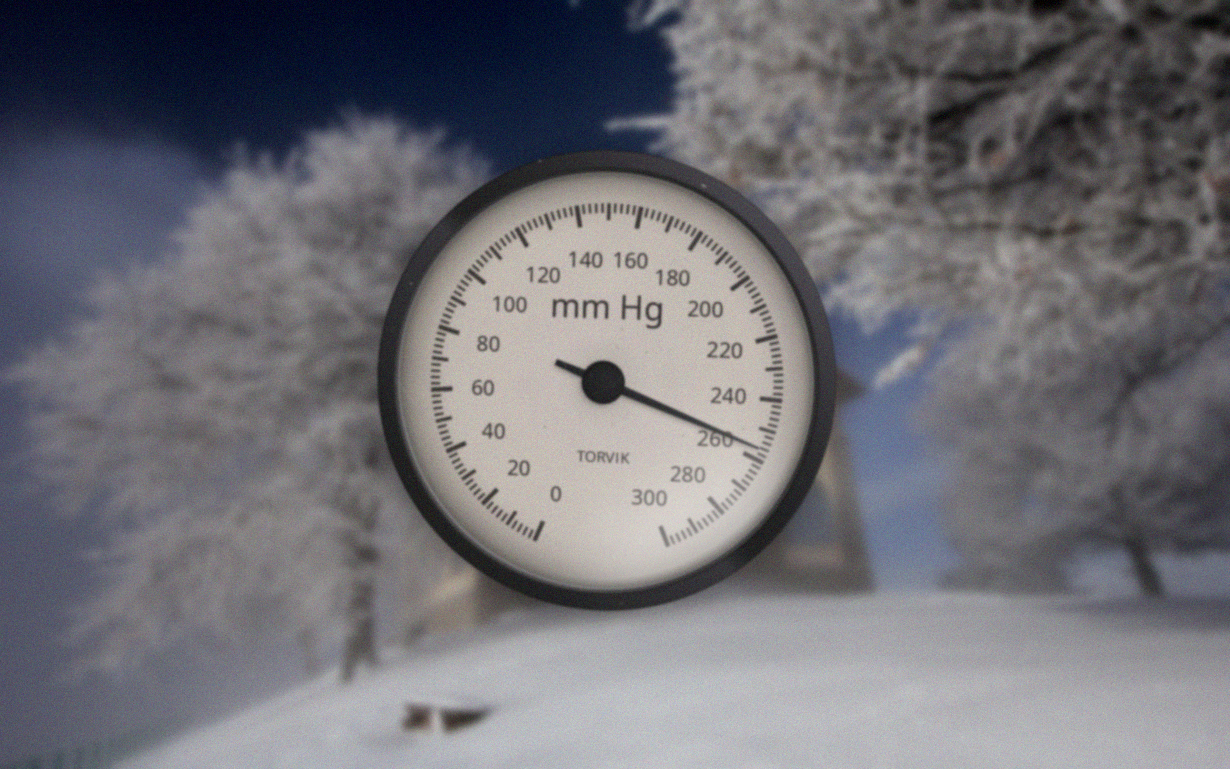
256 mmHg
